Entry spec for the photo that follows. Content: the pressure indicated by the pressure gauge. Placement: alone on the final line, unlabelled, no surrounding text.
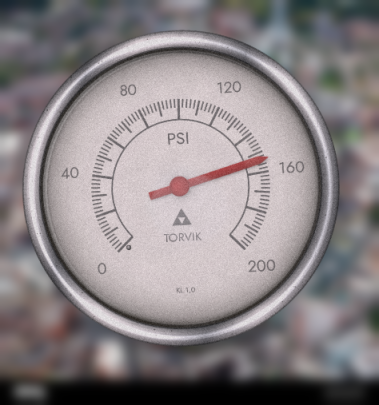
154 psi
